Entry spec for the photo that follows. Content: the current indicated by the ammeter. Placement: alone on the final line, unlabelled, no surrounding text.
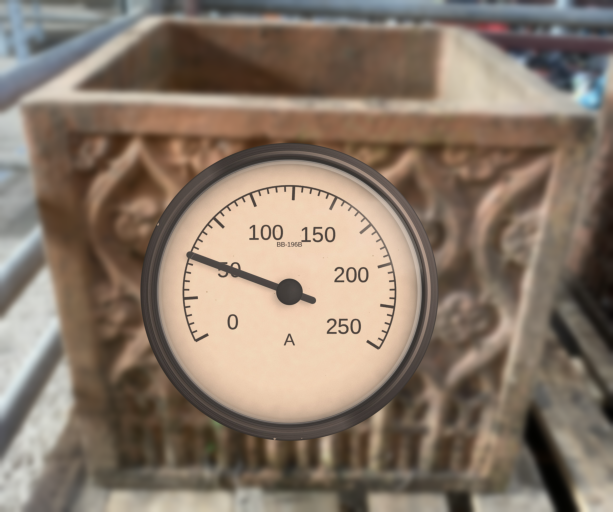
50 A
